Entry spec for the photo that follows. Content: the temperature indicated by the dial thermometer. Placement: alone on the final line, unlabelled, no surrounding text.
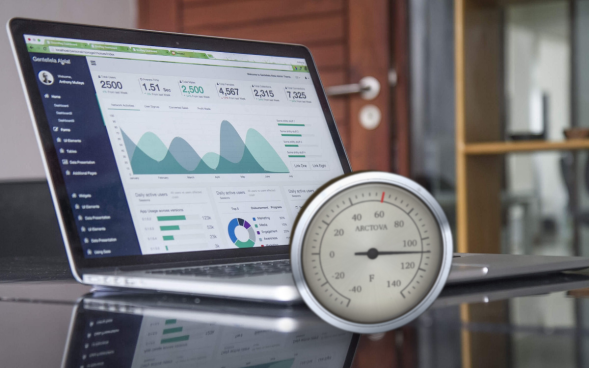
108 °F
